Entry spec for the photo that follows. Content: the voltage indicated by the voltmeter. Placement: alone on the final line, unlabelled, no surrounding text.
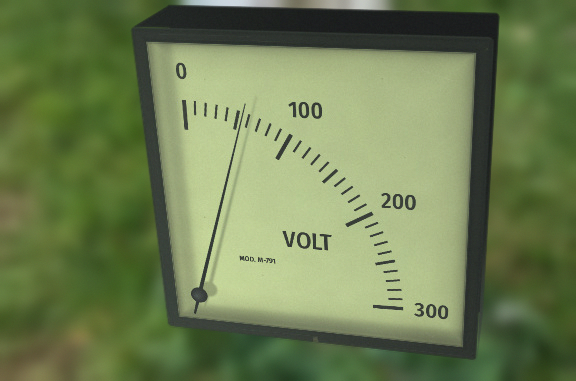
55 V
